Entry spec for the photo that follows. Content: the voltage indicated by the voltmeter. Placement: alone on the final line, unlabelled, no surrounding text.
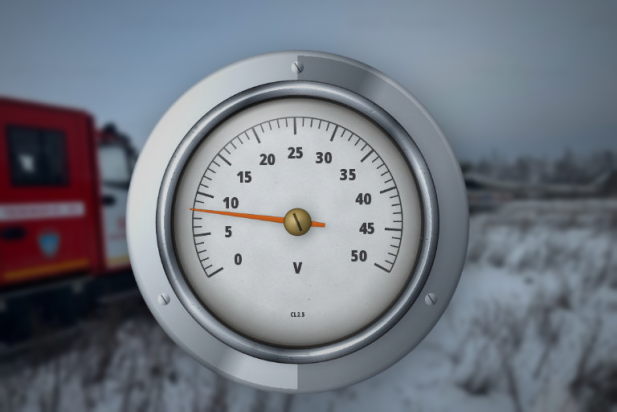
8 V
